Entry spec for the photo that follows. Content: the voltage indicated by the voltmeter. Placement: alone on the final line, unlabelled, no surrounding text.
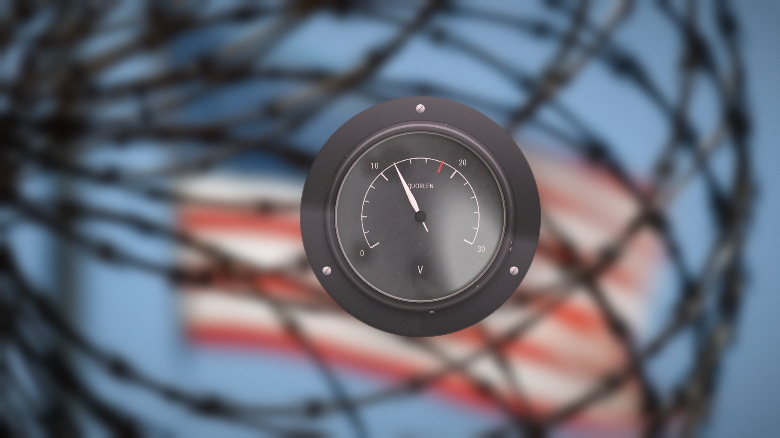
12 V
